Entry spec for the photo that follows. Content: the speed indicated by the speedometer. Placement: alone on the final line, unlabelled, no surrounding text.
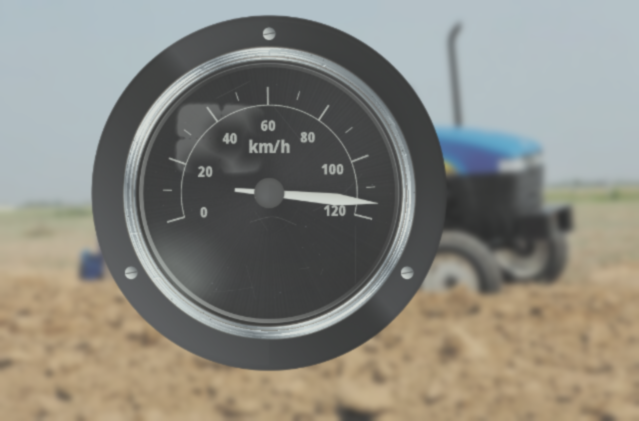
115 km/h
